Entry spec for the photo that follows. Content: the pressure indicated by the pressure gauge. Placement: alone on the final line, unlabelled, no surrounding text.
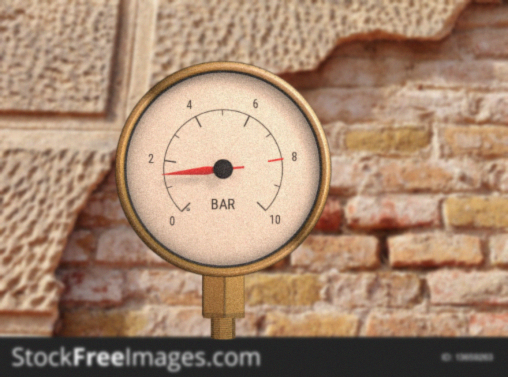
1.5 bar
